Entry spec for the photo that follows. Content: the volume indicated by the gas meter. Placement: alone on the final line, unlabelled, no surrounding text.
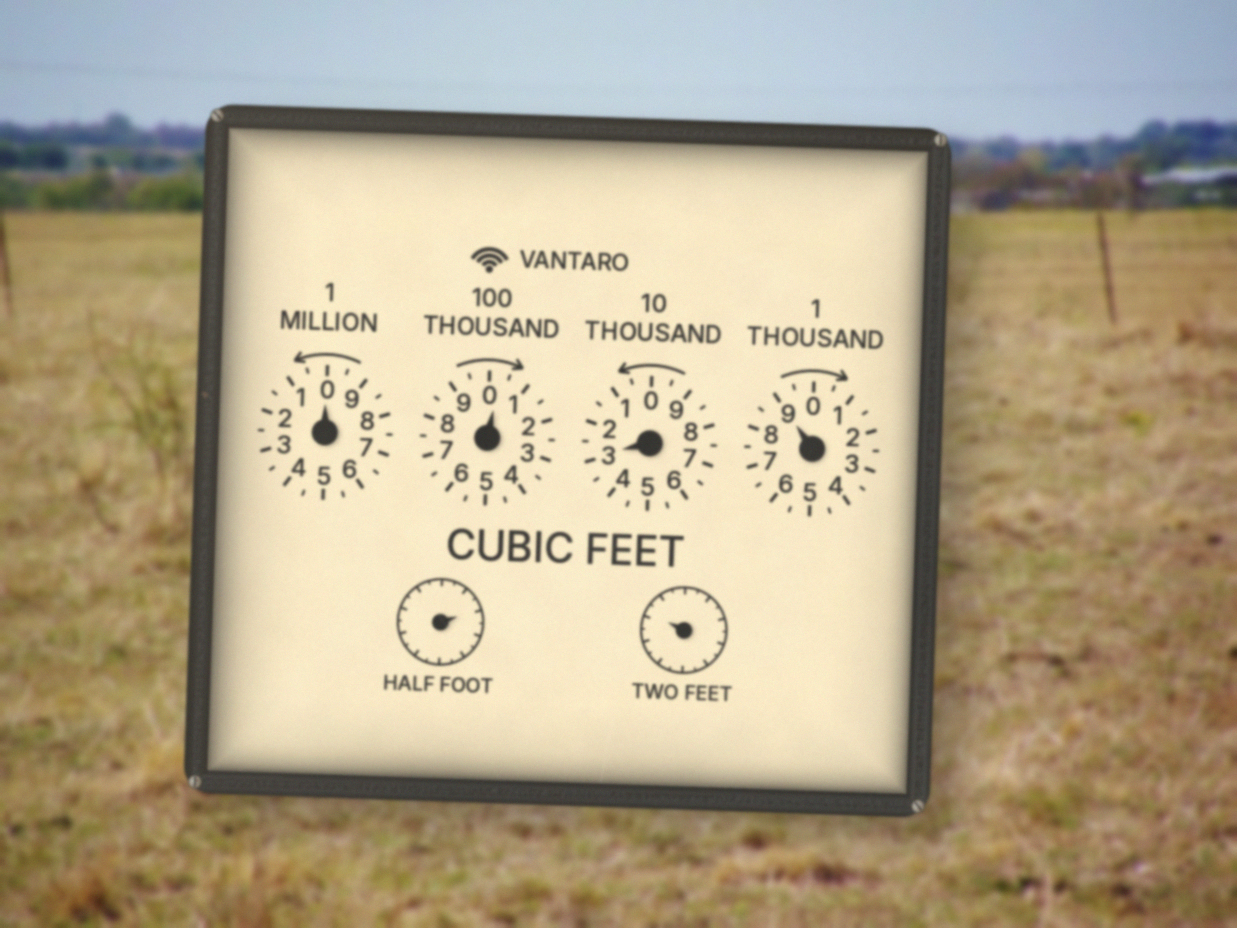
2900 ft³
